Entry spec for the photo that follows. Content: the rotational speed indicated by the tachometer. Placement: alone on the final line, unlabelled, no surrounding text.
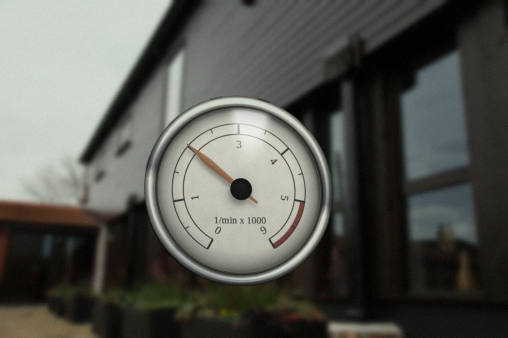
2000 rpm
